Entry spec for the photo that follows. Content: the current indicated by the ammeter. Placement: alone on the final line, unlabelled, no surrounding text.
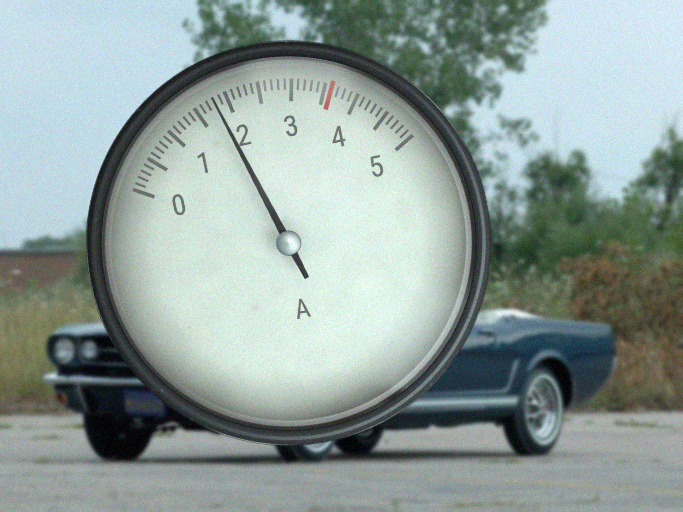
1.8 A
